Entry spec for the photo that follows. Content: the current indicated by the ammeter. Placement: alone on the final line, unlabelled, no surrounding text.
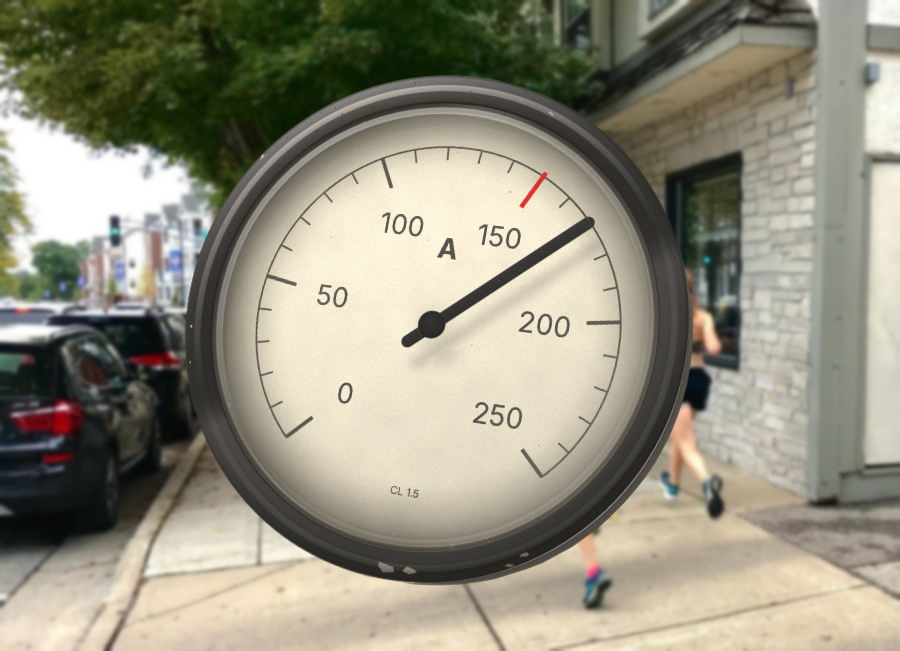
170 A
